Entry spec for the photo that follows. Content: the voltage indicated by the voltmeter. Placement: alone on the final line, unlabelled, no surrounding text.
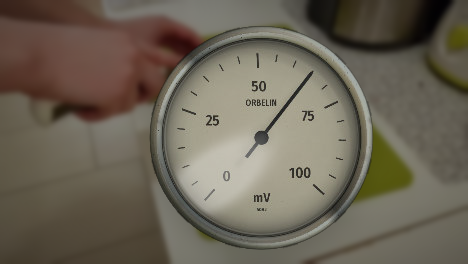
65 mV
